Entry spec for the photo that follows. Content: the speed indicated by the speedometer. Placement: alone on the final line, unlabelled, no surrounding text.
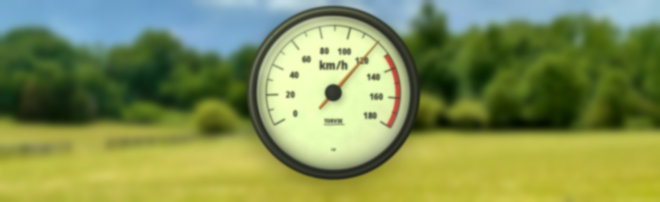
120 km/h
